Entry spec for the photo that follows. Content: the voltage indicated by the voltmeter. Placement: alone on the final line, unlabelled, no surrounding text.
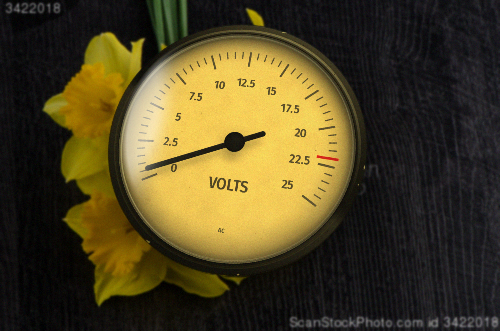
0.5 V
